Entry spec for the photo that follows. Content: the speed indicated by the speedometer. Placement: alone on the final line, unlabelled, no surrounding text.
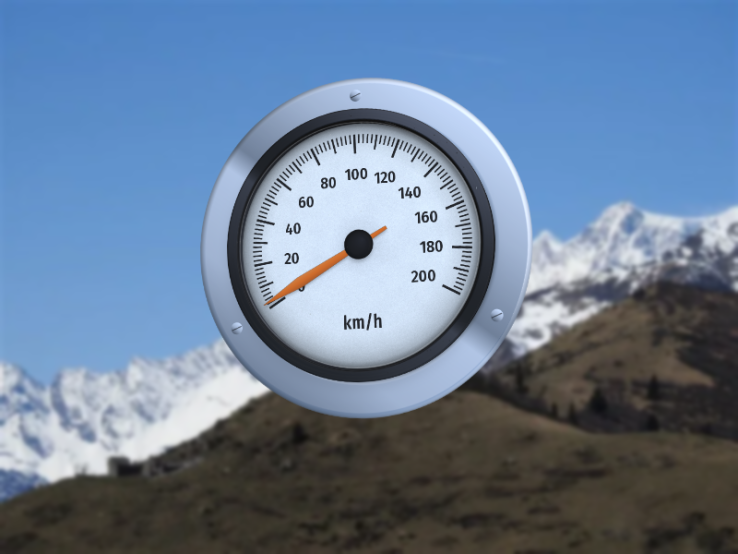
2 km/h
